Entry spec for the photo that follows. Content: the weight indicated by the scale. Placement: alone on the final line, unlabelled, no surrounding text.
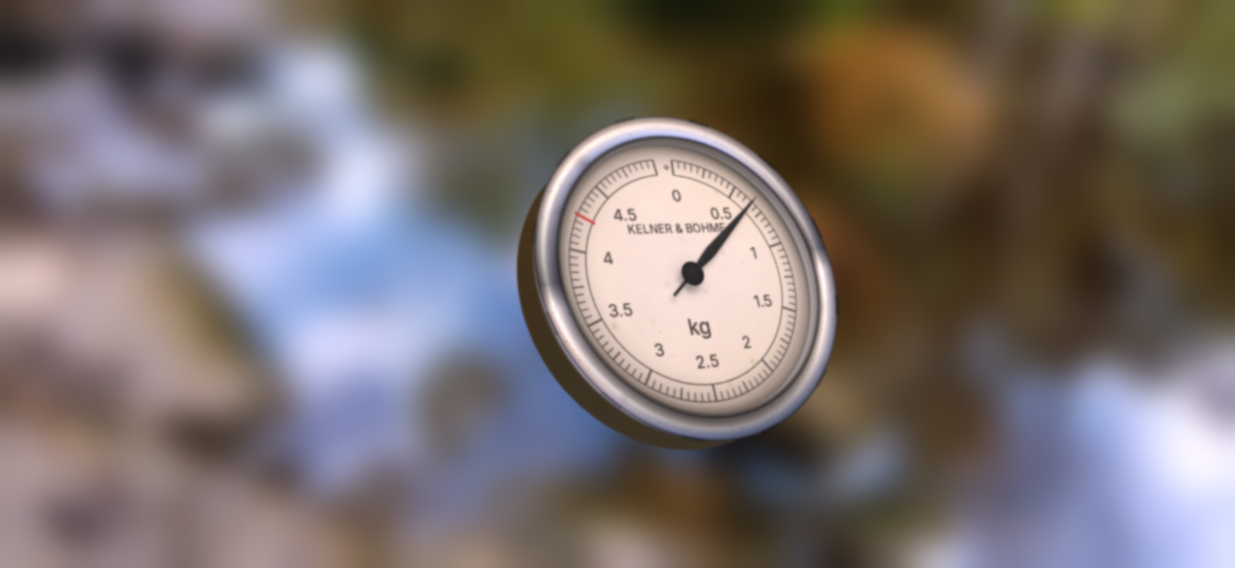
0.65 kg
